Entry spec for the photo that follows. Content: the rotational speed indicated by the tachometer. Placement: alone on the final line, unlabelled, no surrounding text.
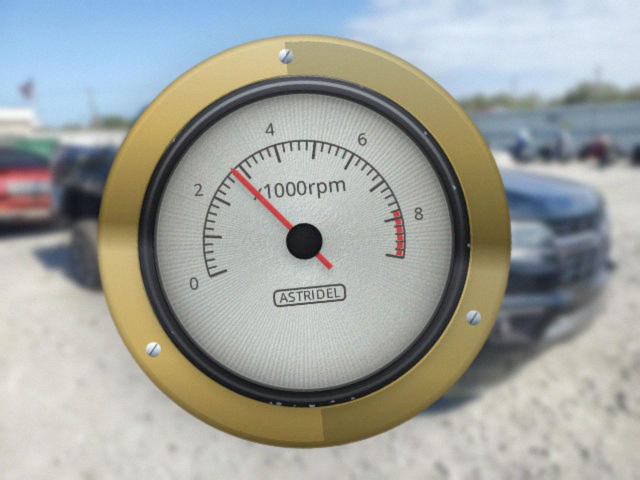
2800 rpm
